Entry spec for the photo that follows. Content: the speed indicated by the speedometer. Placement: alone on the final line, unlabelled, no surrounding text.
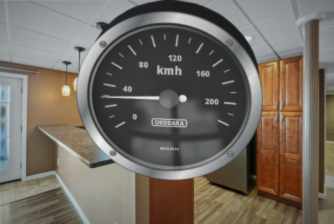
30 km/h
